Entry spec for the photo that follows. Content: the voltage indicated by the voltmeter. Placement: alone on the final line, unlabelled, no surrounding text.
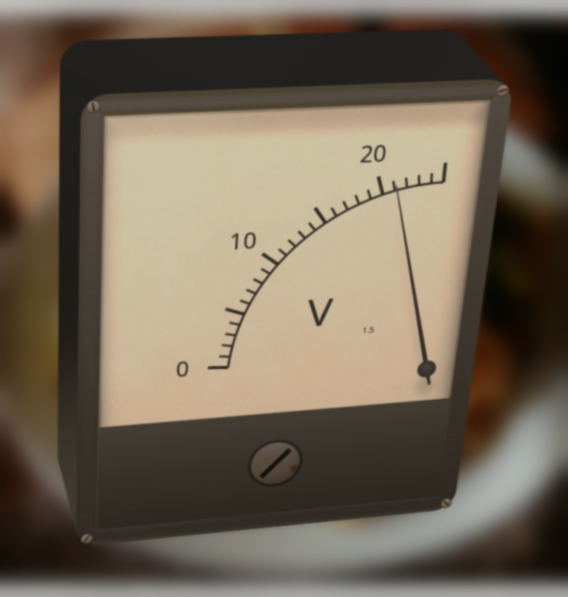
21 V
